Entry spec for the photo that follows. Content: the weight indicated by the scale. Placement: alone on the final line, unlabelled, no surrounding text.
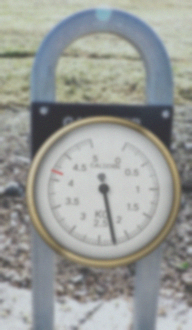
2.25 kg
